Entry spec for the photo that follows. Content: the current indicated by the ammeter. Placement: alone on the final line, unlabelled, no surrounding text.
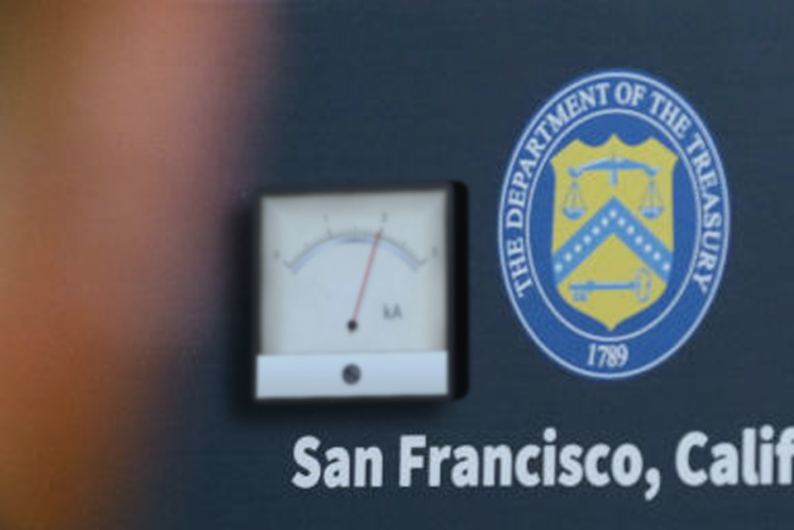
2 kA
